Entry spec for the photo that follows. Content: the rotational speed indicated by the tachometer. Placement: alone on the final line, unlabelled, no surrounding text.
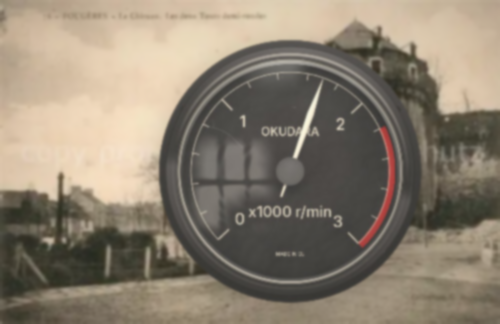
1700 rpm
